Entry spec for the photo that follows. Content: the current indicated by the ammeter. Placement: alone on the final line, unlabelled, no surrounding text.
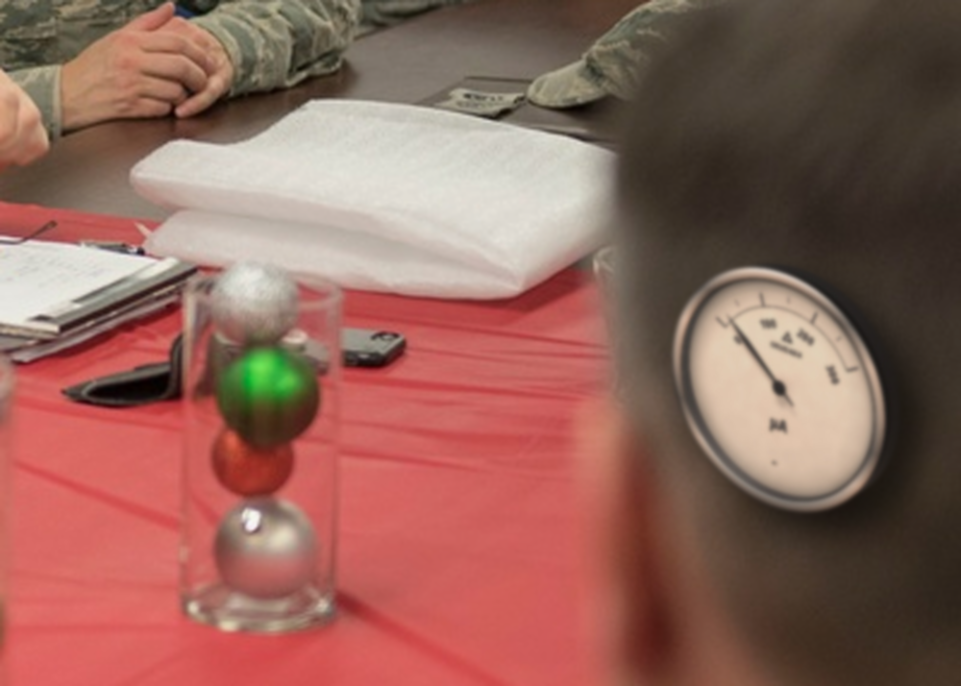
25 µA
